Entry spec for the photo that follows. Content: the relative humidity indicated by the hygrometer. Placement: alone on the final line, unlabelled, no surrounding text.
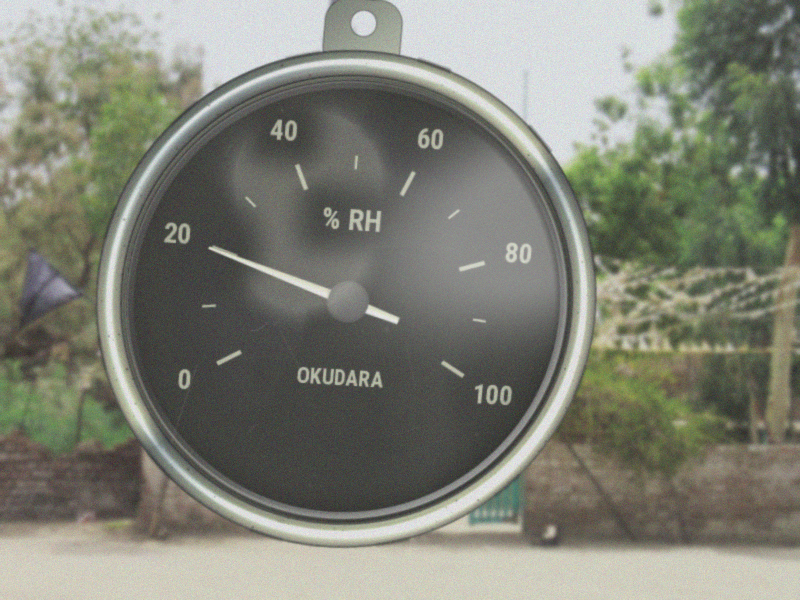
20 %
